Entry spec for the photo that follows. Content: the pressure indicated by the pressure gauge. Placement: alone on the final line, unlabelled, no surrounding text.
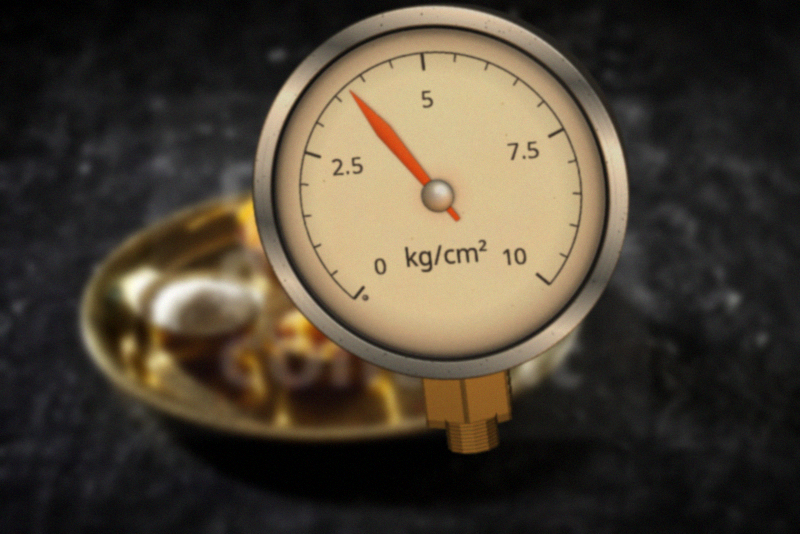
3.75 kg/cm²
